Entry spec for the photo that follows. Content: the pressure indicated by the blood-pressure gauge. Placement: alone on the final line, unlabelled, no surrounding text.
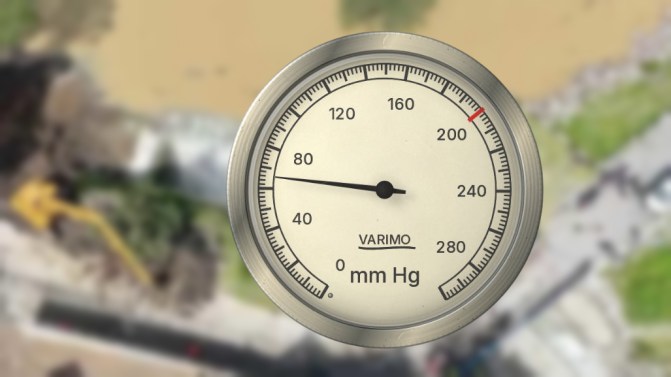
66 mmHg
